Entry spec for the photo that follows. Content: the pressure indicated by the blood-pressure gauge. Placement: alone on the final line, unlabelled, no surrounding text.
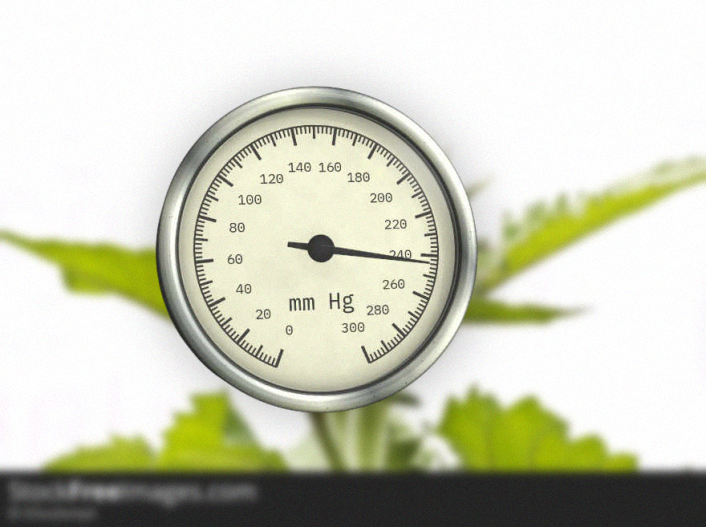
244 mmHg
